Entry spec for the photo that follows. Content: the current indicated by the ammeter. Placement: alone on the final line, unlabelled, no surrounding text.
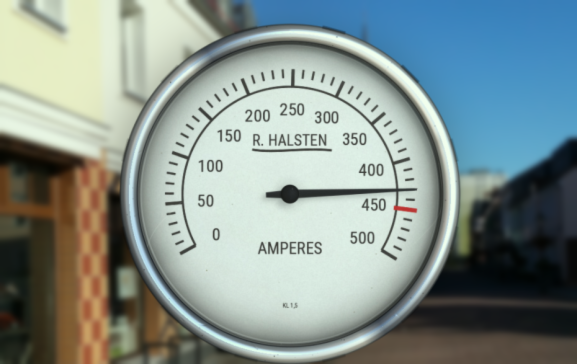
430 A
